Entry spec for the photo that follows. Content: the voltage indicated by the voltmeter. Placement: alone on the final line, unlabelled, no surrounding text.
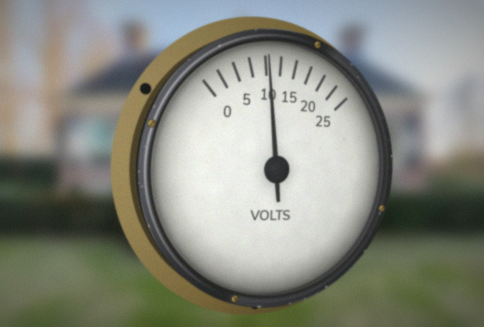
10 V
